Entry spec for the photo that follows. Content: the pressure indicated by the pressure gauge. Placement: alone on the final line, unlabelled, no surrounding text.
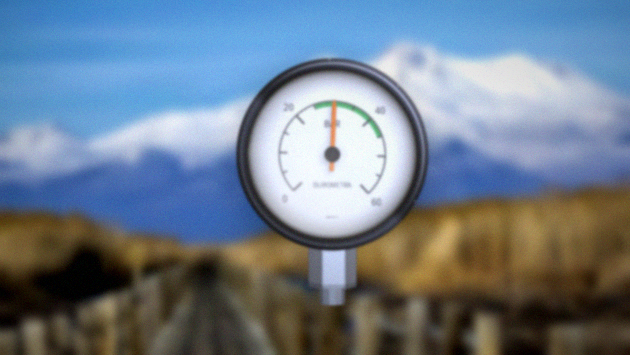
30 bar
